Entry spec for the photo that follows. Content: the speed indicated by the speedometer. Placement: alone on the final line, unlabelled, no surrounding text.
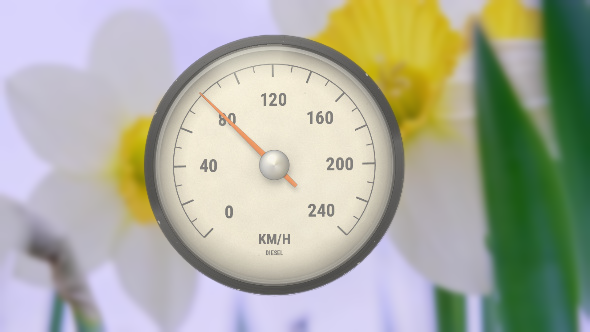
80 km/h
